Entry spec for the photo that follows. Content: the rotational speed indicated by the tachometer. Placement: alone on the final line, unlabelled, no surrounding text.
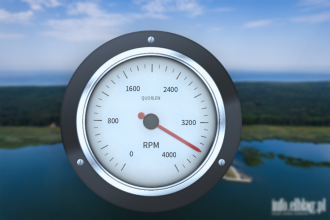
3600 rpm
